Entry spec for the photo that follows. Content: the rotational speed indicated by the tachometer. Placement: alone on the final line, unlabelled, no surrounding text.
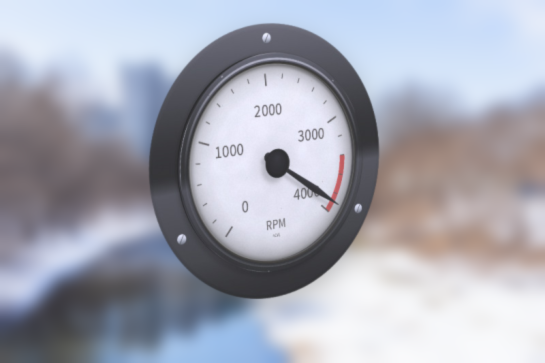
3900 rpm
